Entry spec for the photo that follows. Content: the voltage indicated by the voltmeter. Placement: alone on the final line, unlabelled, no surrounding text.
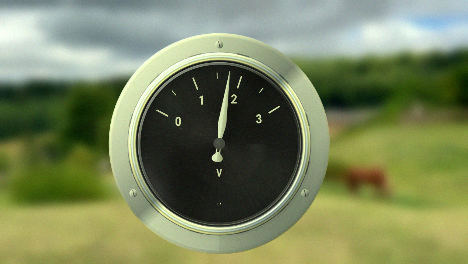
1.75 V
